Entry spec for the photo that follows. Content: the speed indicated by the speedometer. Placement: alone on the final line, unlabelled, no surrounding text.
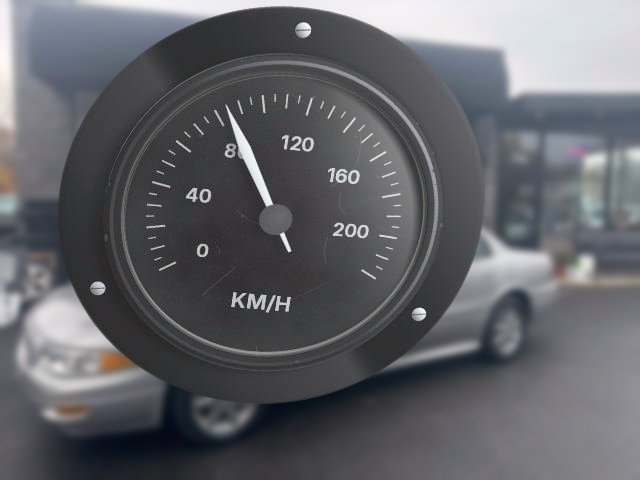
85 km/h
